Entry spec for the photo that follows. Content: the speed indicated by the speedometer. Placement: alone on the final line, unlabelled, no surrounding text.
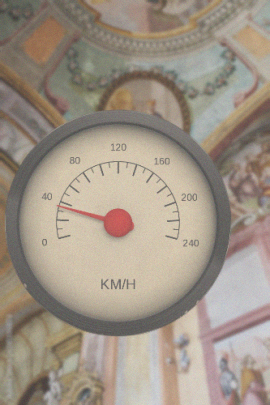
35 km/h
